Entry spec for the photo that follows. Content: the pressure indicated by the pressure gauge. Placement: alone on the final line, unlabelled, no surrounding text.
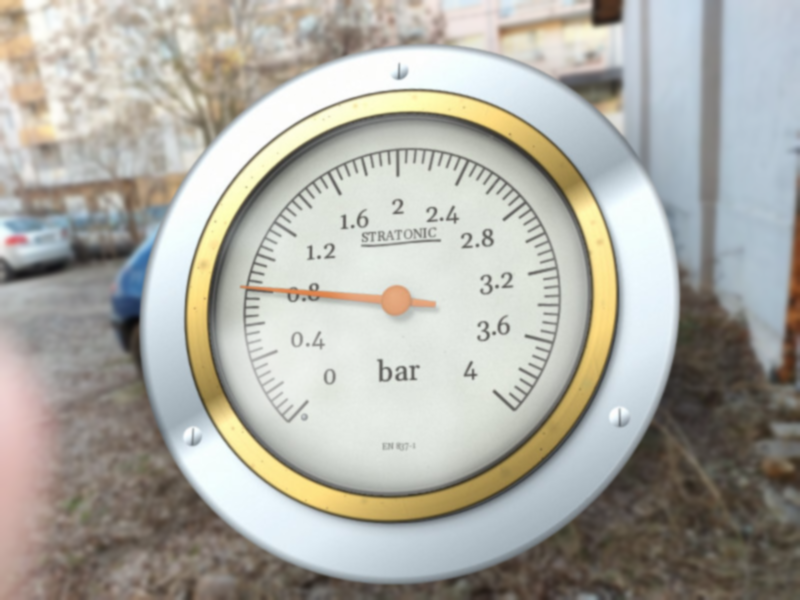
0.8 bar
